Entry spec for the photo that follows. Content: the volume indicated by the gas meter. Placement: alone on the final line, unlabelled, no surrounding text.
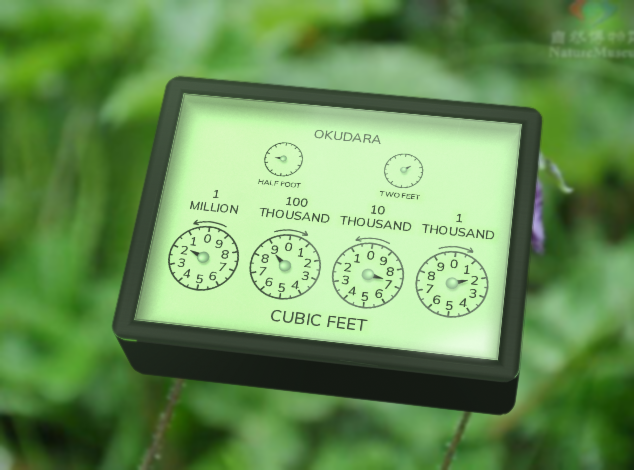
187200 ft³
